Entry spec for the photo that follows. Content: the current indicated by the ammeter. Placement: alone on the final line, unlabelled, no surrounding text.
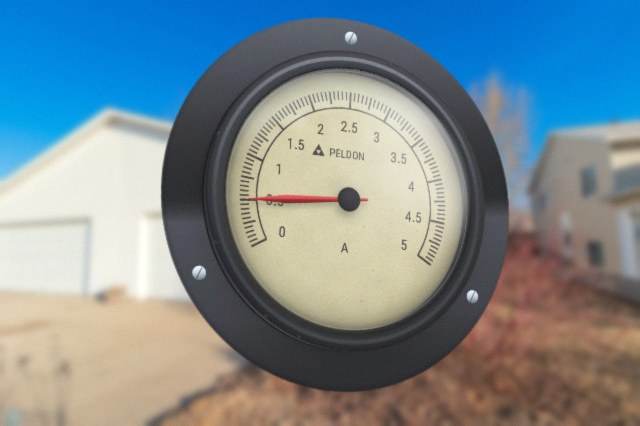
0.5 A
